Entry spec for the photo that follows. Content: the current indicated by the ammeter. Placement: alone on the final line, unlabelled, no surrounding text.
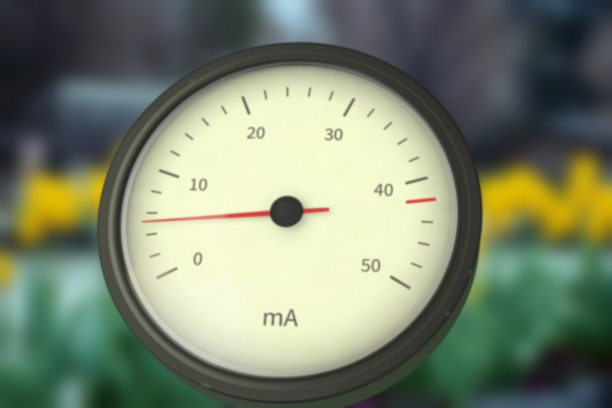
5 mA
